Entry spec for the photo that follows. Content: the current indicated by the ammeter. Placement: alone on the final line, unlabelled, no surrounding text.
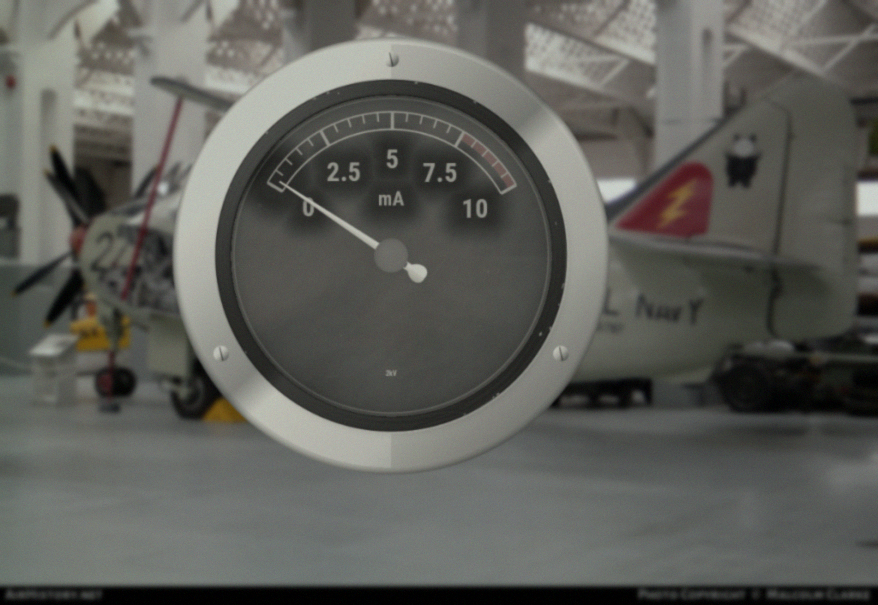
0.25 mA
